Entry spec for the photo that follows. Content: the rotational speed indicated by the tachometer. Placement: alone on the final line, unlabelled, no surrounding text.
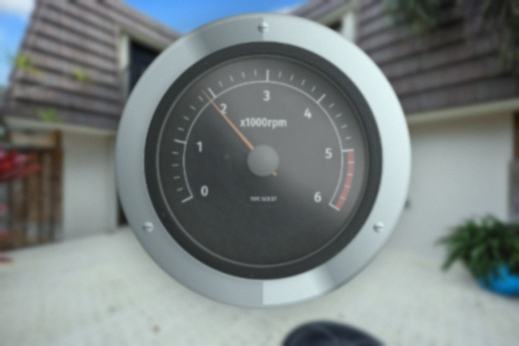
1900 rpm
